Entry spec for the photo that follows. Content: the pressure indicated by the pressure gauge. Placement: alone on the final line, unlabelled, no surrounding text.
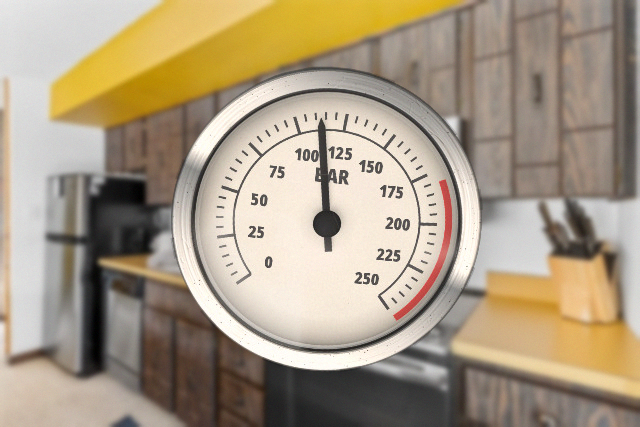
112.5 bar
